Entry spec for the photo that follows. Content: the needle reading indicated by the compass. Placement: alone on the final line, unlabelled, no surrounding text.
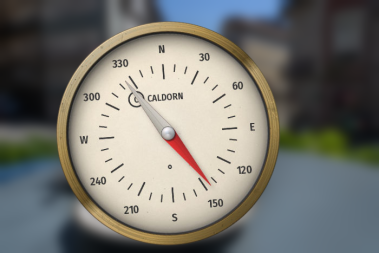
145 °
